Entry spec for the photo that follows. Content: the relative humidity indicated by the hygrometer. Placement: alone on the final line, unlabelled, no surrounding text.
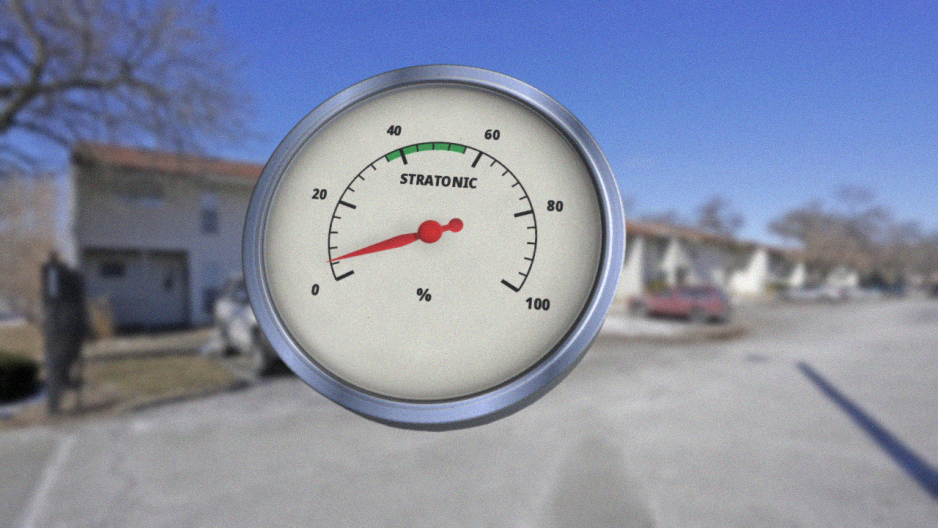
4 %
